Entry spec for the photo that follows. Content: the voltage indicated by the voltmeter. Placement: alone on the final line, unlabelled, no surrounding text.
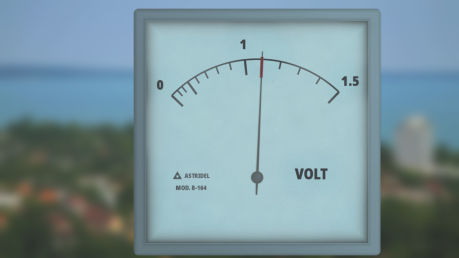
1.1 V
